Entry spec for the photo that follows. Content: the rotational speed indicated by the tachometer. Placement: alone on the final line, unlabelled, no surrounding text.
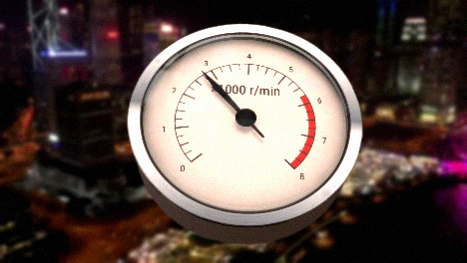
2750 rpm
